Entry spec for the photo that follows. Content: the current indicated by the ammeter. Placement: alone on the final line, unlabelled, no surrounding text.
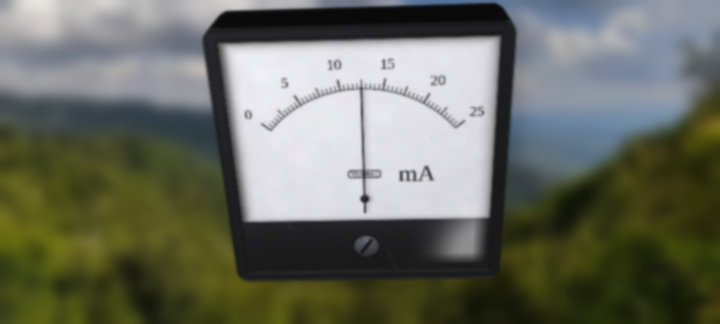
12.5 mA
